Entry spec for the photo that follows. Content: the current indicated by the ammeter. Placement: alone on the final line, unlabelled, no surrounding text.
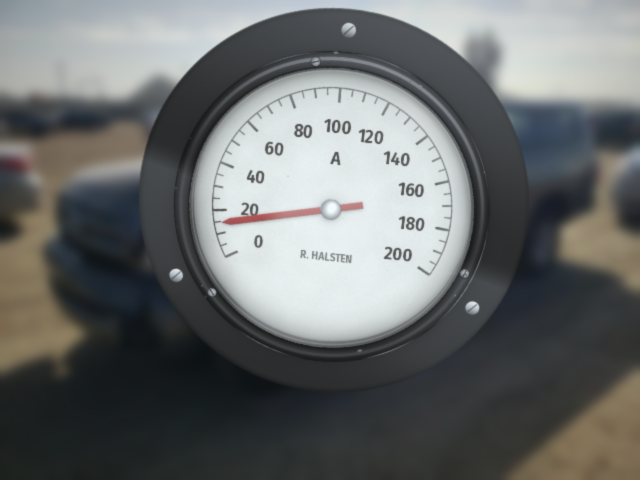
15 A
